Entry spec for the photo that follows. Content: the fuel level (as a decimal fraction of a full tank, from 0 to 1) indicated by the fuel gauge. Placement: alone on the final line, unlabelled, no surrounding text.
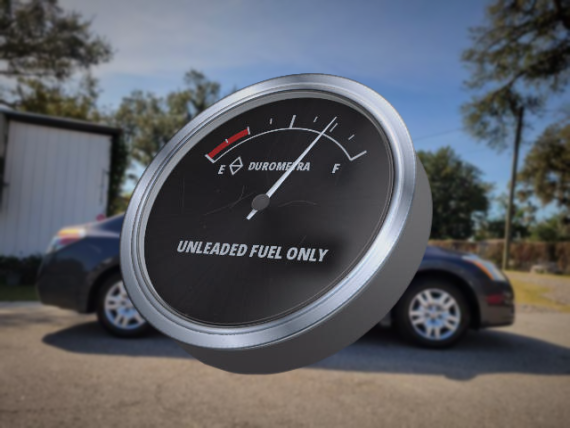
0.75
